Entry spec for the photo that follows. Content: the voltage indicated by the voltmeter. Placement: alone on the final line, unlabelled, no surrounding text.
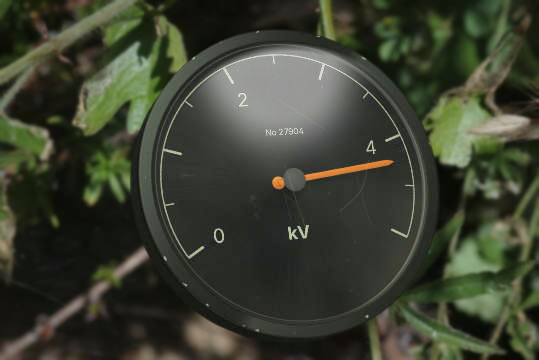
4.25 kV
